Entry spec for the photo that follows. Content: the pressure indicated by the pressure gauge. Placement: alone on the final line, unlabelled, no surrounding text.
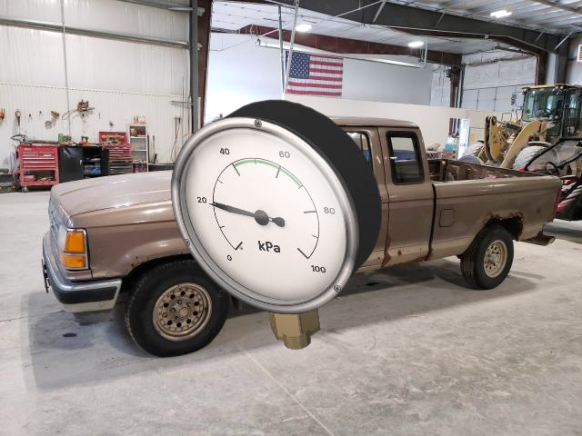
20 kPa
